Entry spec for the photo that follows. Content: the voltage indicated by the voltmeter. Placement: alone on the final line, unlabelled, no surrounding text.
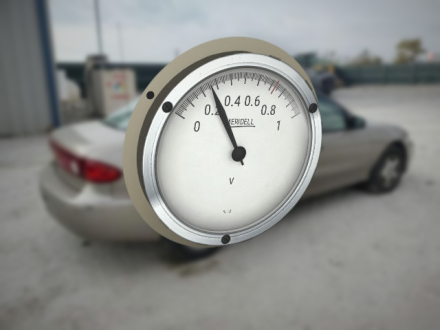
0.25 V
